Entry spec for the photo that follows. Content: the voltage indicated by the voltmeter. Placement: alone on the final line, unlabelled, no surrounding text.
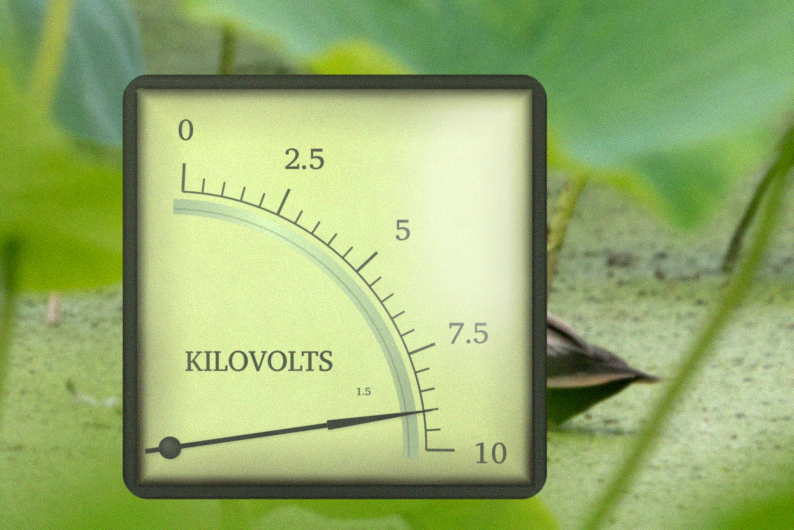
9 kV
